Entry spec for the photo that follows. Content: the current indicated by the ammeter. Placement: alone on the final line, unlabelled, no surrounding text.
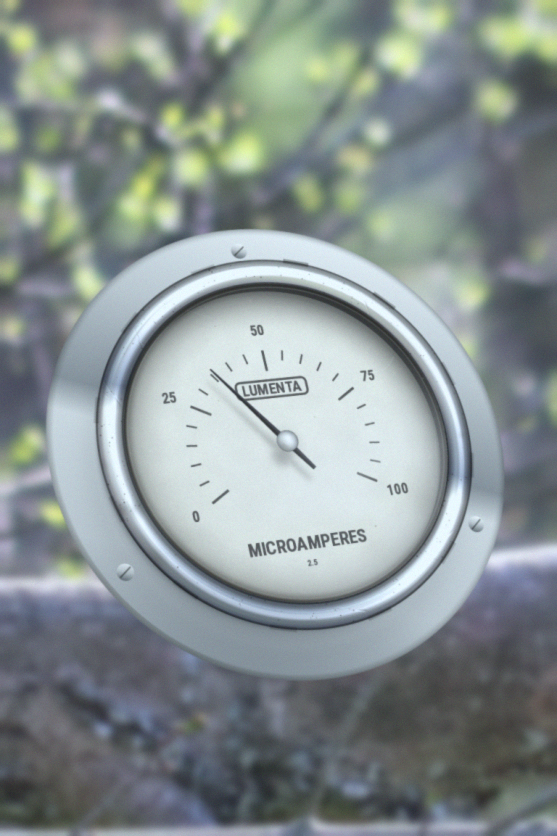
35 µA
